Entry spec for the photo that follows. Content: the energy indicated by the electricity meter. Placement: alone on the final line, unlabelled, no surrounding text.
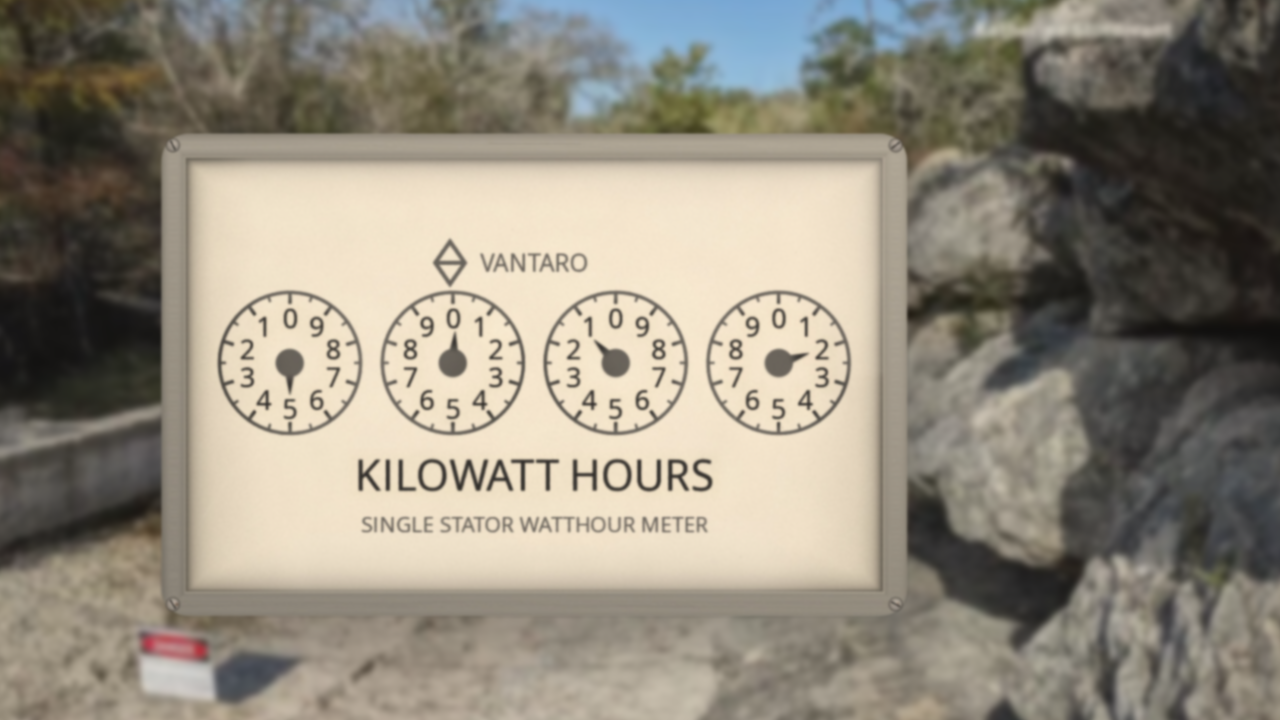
5012 kWh
